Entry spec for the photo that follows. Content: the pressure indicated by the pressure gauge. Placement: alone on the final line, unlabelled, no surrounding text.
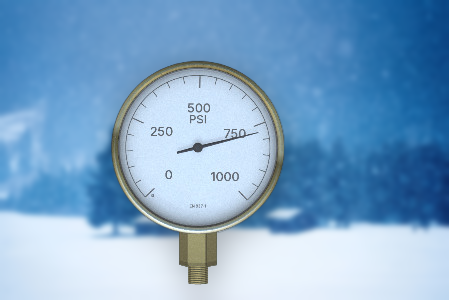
775 psi
